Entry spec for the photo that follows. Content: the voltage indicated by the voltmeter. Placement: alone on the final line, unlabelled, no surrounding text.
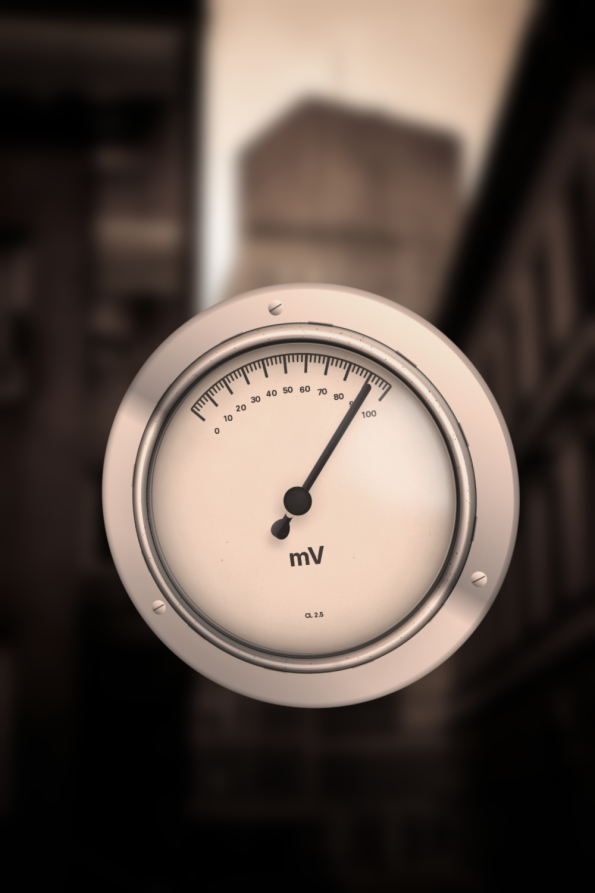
92 mV
